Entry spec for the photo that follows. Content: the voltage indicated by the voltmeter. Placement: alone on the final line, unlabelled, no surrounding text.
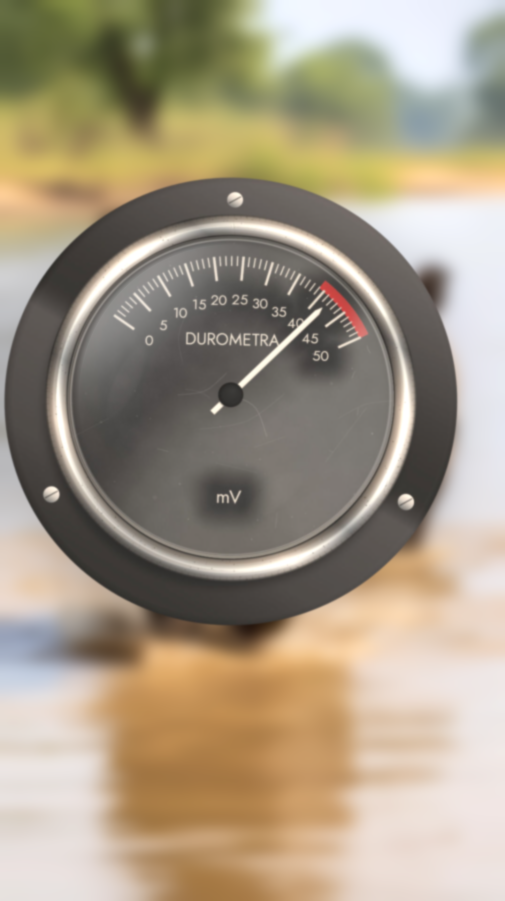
42 mV
